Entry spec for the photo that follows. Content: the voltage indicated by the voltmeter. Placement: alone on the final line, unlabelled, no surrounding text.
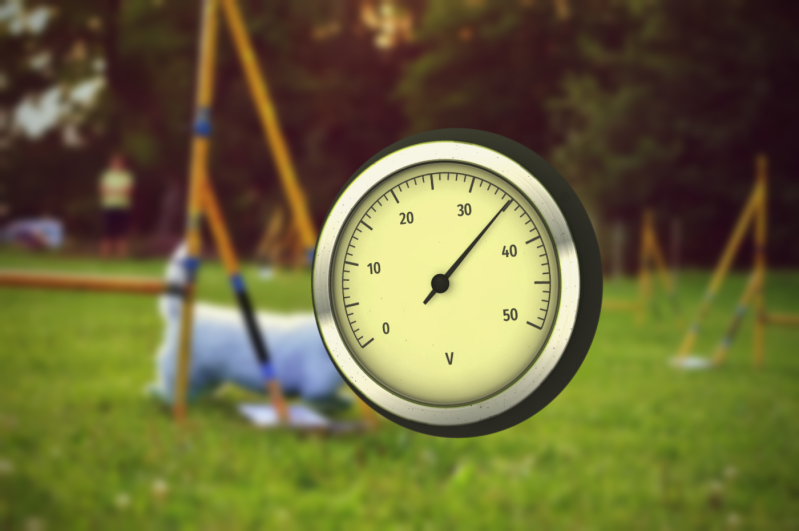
35 V
